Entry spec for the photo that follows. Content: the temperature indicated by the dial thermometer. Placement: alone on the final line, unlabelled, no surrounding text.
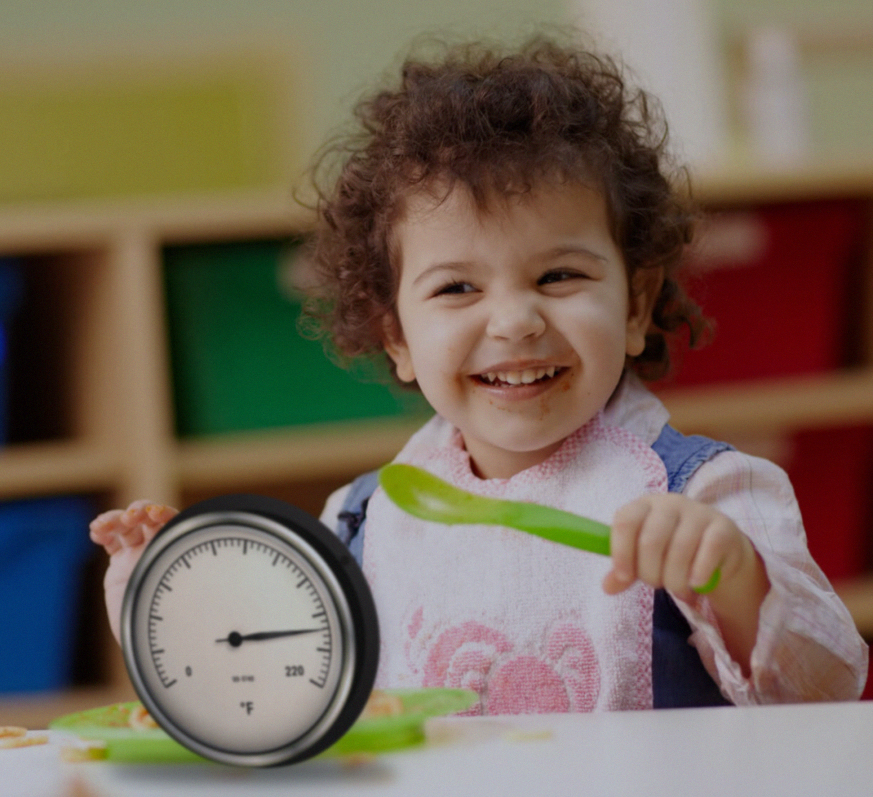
188 °F
